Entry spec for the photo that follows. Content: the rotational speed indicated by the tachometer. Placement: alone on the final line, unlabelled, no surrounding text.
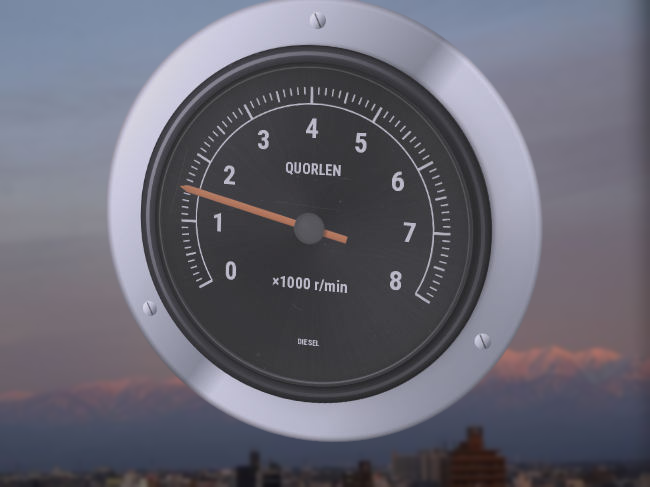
1500 rpm
